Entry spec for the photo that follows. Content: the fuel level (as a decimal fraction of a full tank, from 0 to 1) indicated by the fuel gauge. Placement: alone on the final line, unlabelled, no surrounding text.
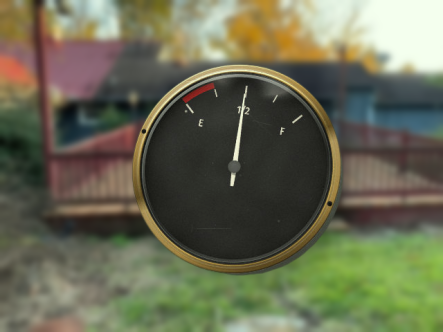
0.5
